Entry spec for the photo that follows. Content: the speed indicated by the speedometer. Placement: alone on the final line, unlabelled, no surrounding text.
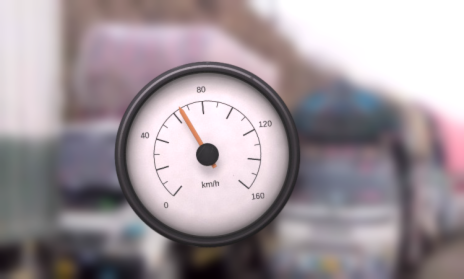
65 km/h
